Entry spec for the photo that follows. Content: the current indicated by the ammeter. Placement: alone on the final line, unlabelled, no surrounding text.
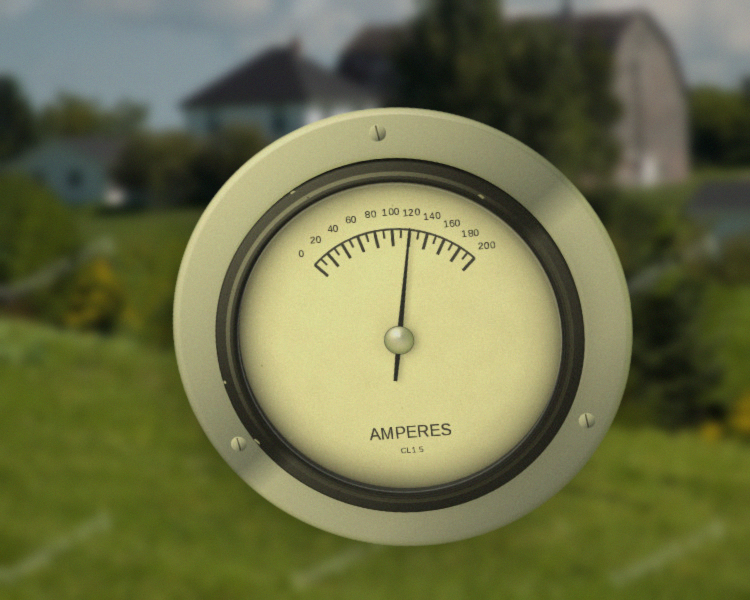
120 A
